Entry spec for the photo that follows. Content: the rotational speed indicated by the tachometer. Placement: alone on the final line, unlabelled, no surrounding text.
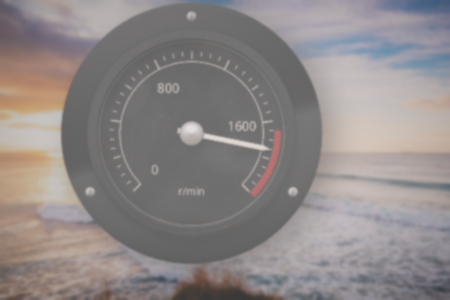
1750 rpm
